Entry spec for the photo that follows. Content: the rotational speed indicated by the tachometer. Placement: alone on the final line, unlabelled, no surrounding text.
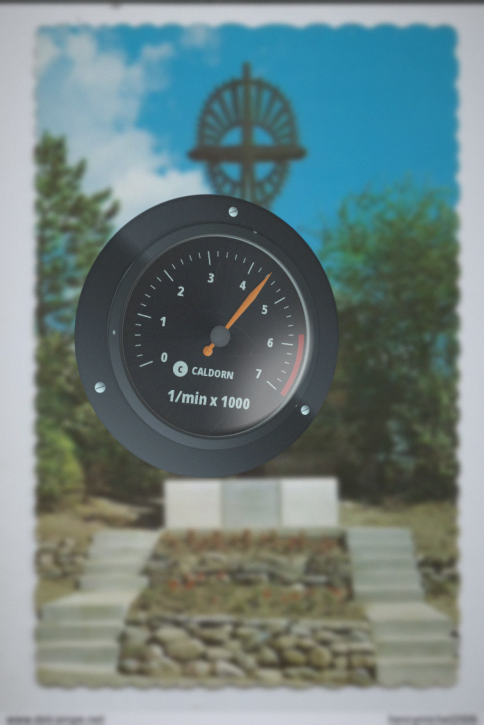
4400 rpm
